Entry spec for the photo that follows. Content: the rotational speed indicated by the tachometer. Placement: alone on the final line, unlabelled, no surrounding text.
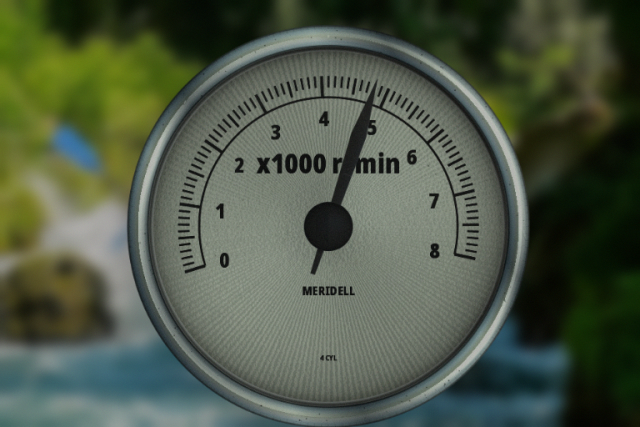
4800 rpm
